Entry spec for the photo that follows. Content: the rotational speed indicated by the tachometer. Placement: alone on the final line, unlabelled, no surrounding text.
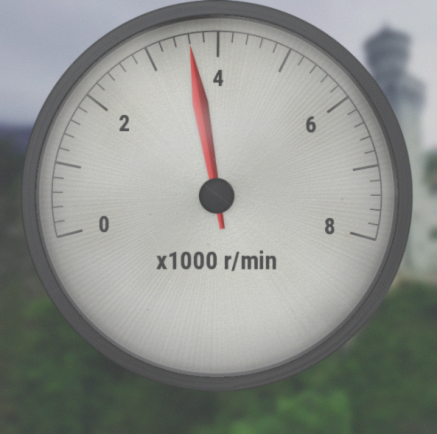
3600 rpm
